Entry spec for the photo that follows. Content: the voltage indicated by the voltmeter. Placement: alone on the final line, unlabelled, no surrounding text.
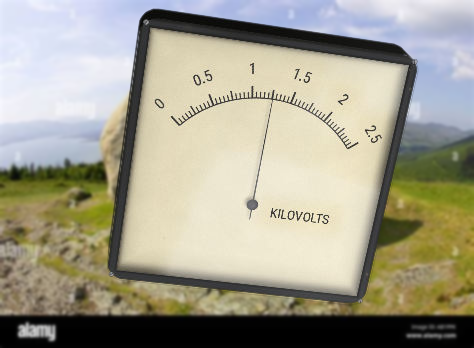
1.25 kV
